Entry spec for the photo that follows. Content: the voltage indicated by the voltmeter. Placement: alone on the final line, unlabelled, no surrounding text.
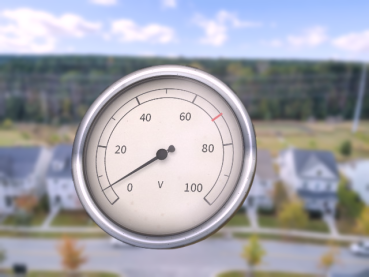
5 V
